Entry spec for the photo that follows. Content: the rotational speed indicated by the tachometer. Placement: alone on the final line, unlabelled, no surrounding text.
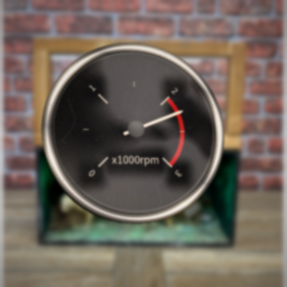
2250 rpm
